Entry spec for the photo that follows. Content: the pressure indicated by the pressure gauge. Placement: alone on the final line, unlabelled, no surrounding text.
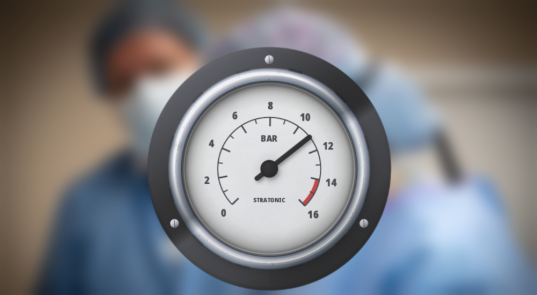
11 bar
